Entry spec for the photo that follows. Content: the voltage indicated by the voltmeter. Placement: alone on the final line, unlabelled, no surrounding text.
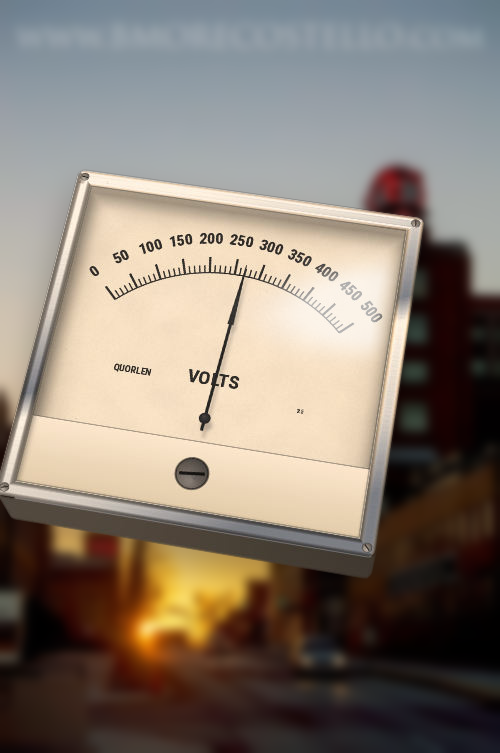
270 V
